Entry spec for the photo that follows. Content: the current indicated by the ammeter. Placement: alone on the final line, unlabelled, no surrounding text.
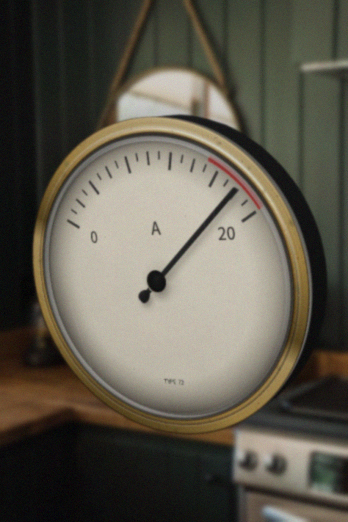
18 A
